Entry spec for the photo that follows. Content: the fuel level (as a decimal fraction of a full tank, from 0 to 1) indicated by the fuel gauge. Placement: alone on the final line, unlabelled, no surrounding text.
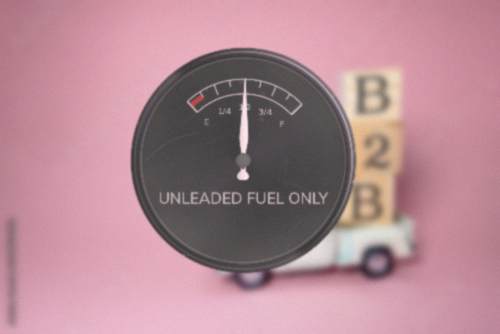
0.5
